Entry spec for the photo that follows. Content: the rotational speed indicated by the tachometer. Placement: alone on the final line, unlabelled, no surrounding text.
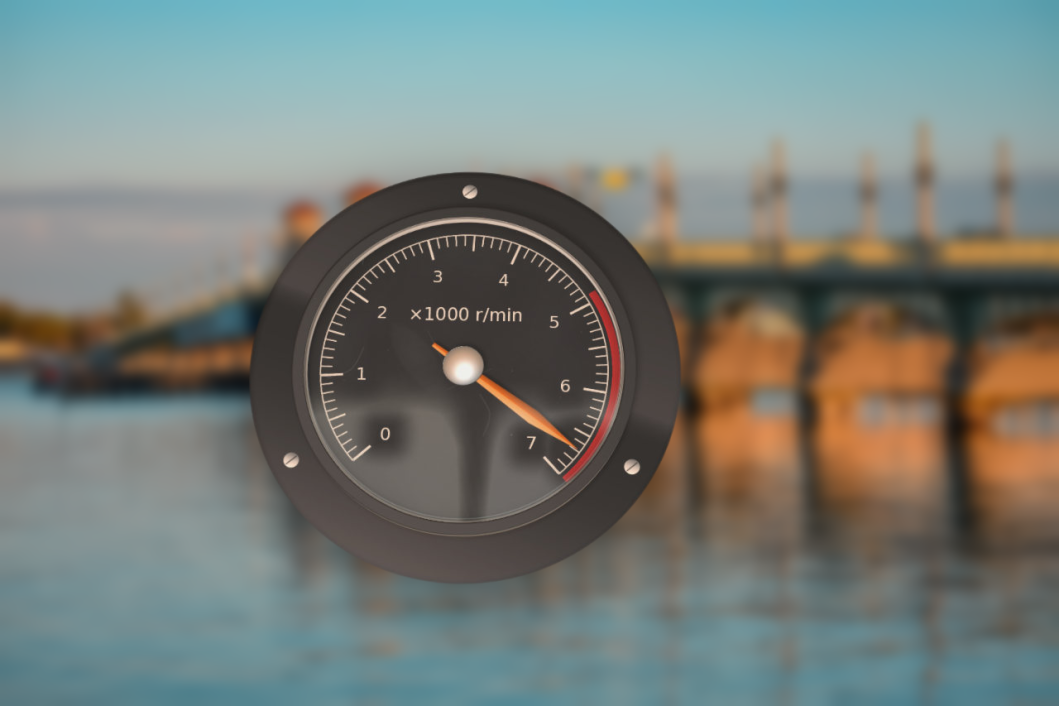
6700 rpm
